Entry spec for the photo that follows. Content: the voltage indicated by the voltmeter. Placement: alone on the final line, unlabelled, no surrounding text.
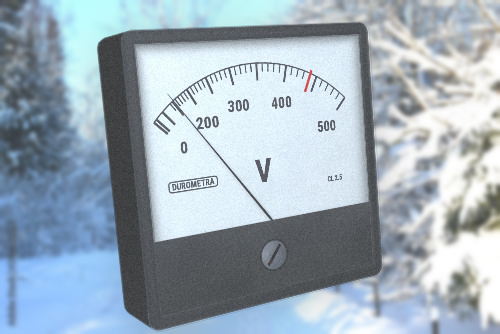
150 V
